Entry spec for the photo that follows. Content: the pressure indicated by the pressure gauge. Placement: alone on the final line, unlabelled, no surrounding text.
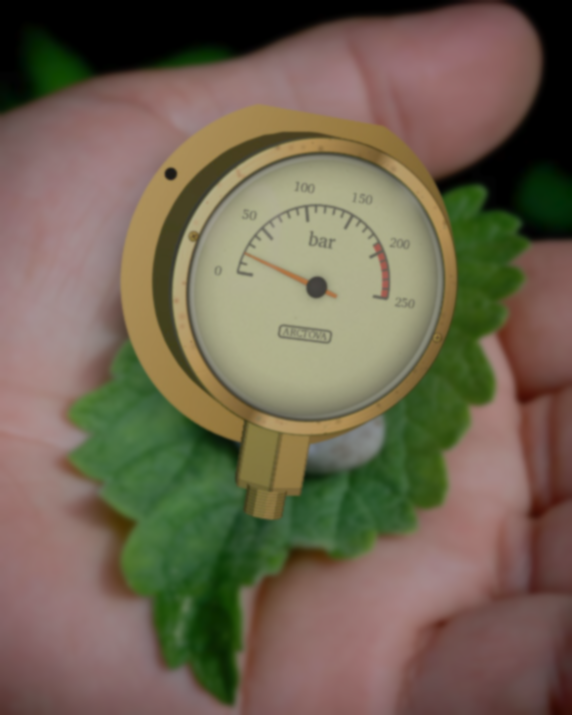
20 bar
